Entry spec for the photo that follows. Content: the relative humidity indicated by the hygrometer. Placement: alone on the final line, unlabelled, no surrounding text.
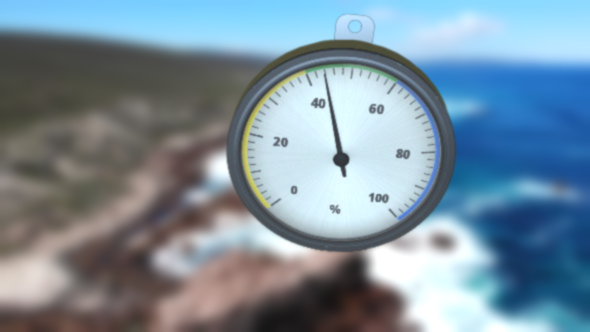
44 %
